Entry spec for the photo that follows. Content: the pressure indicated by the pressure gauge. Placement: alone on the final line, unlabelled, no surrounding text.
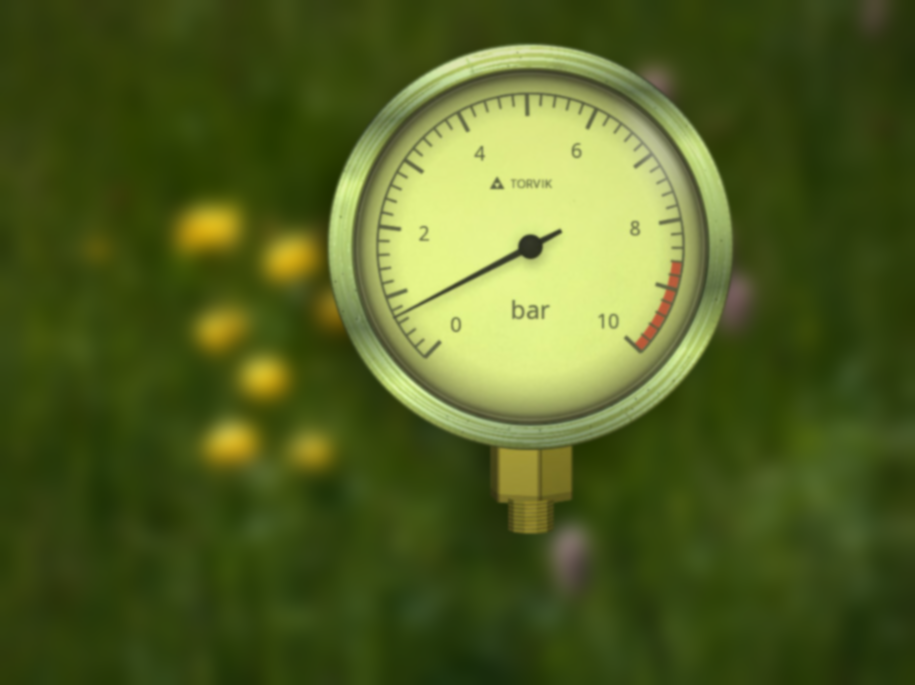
0.7 bar
